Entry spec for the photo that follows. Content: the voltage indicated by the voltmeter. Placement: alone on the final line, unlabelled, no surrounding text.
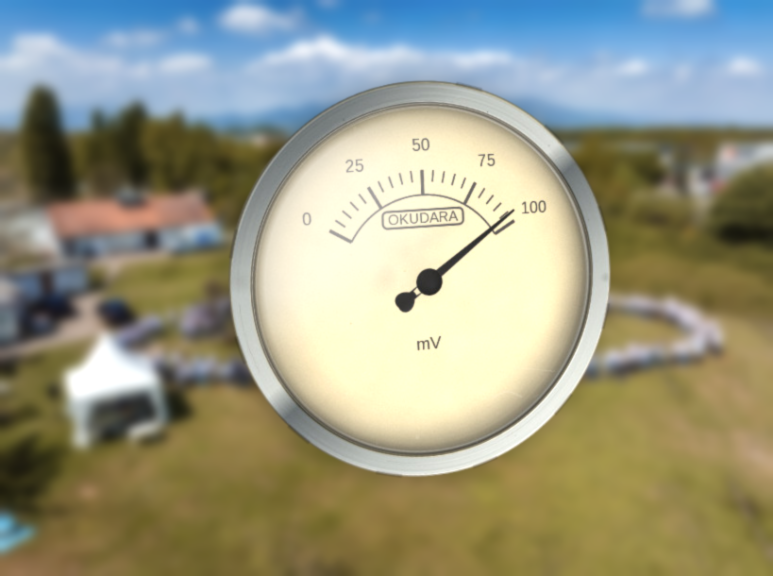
95 mV
